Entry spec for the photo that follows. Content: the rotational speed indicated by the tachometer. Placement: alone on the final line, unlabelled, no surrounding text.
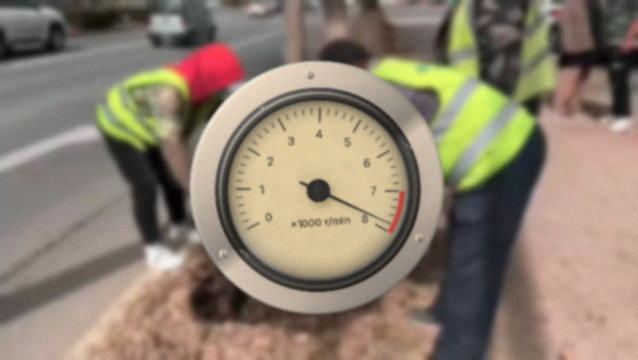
7800 rpm
